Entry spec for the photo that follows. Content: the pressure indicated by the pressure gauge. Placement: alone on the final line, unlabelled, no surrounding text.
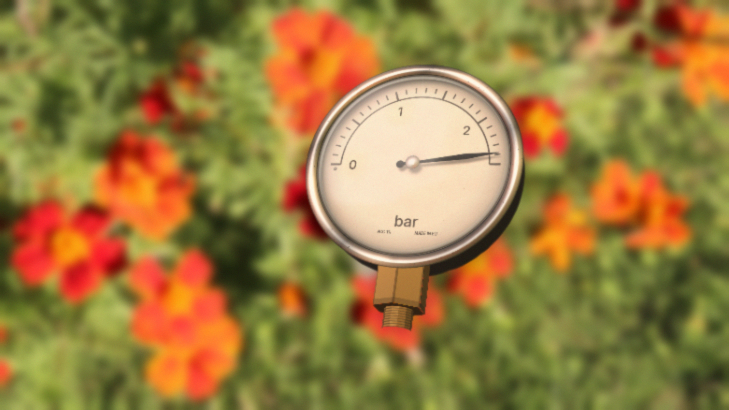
2.4 bar
